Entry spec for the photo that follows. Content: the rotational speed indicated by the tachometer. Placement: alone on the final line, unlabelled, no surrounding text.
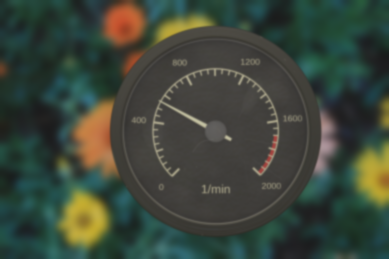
550 rpm
